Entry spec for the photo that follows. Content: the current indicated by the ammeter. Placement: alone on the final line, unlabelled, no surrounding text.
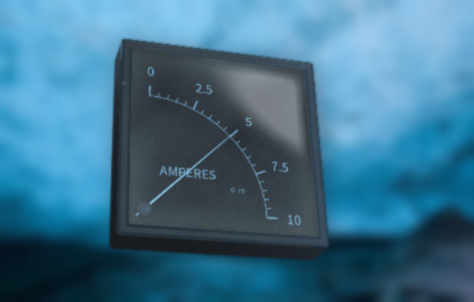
5 A
